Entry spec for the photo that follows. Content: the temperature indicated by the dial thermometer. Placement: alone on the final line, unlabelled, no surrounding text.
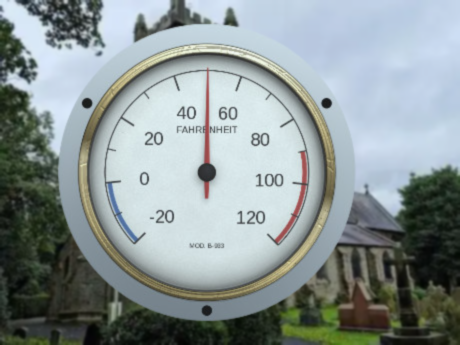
50 °F
